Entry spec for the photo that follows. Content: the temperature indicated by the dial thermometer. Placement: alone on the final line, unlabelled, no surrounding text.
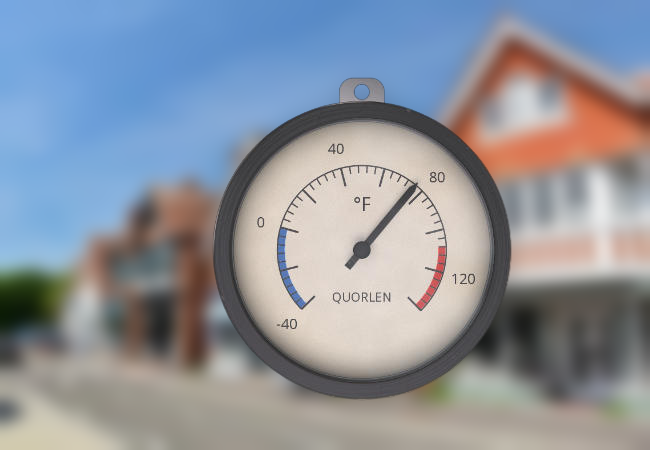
76 °F
